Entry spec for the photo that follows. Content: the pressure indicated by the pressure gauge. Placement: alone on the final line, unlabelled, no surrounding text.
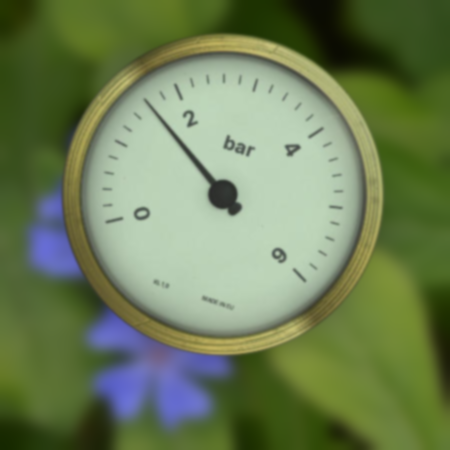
1.6 bar
